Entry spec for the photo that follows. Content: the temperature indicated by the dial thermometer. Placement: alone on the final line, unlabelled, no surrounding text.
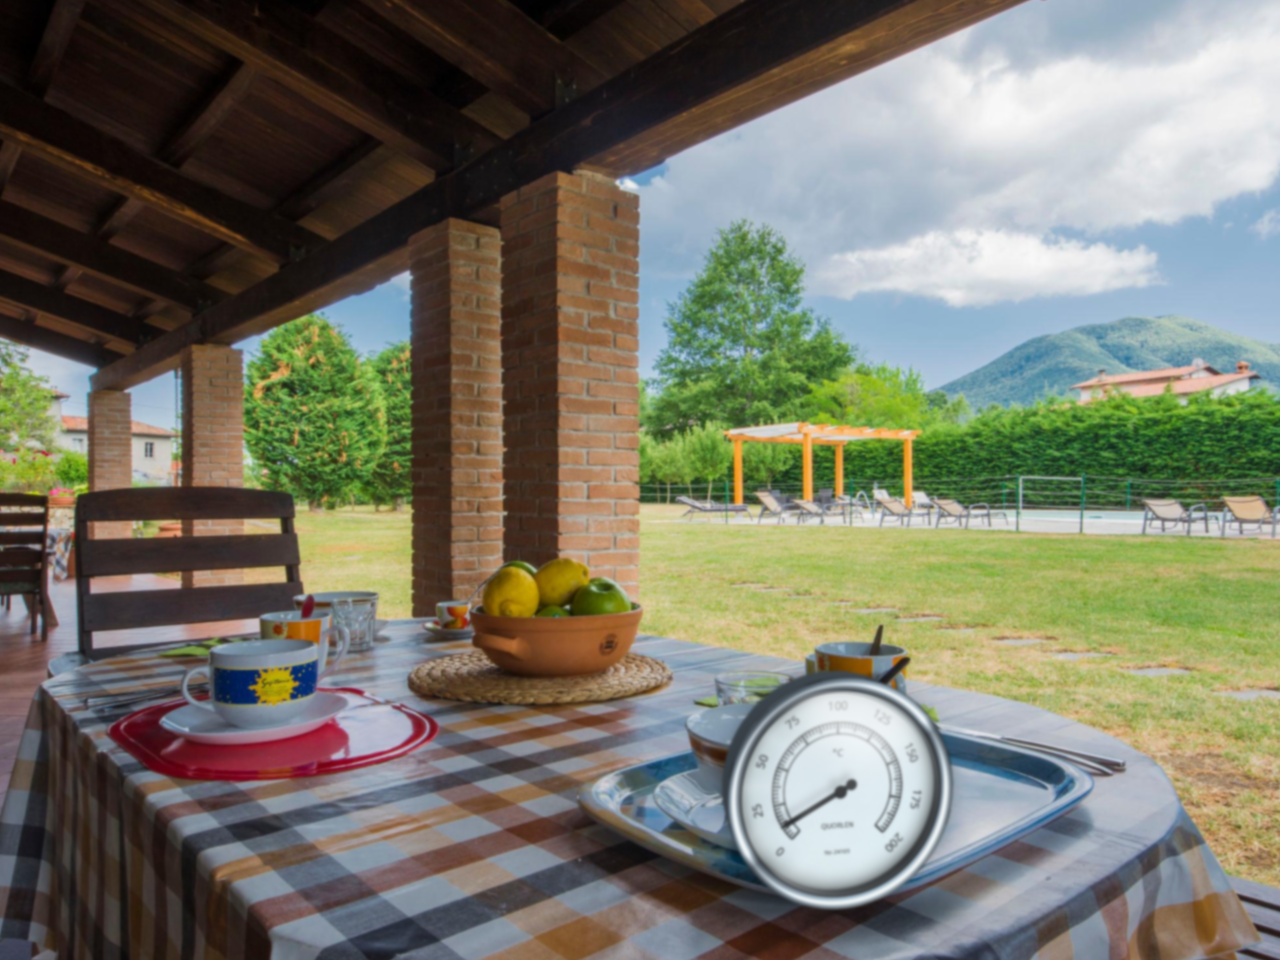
12.5 °C
